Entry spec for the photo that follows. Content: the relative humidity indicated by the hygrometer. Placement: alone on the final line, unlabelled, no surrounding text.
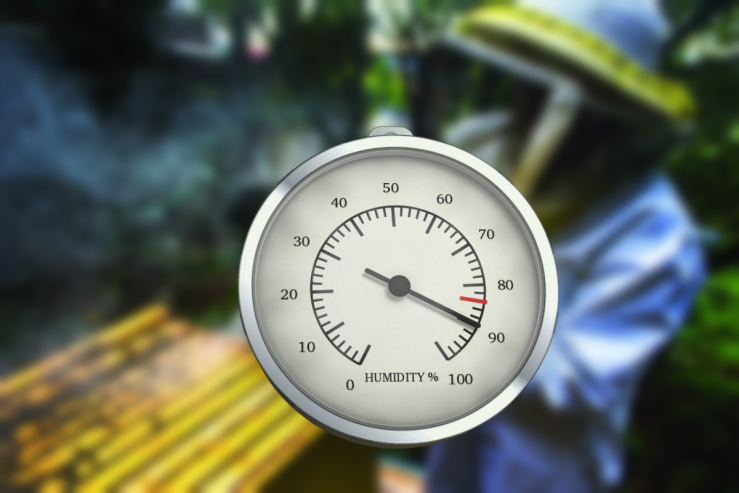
90 %
